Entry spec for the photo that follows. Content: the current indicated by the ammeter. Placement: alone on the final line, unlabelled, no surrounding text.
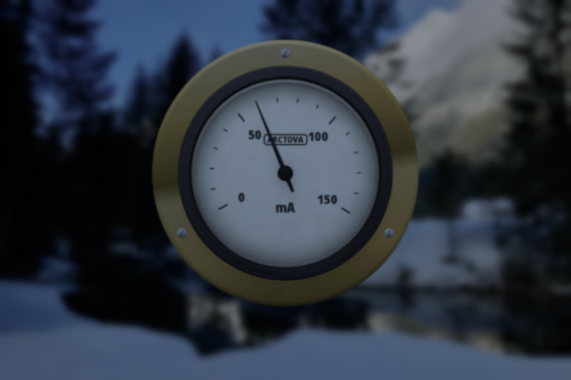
60 mA
